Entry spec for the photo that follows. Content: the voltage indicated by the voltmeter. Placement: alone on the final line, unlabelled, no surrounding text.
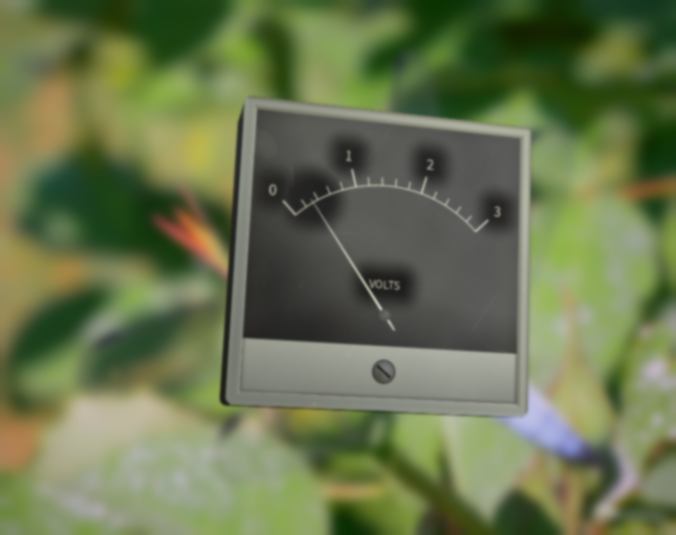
0.3 V
